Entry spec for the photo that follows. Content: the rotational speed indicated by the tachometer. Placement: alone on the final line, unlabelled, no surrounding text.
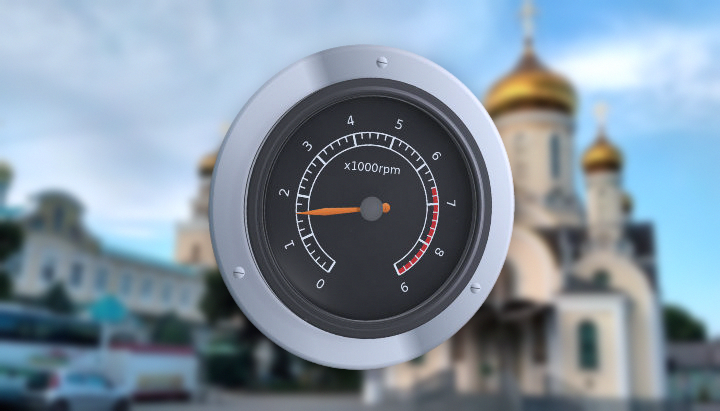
1600 rpm
